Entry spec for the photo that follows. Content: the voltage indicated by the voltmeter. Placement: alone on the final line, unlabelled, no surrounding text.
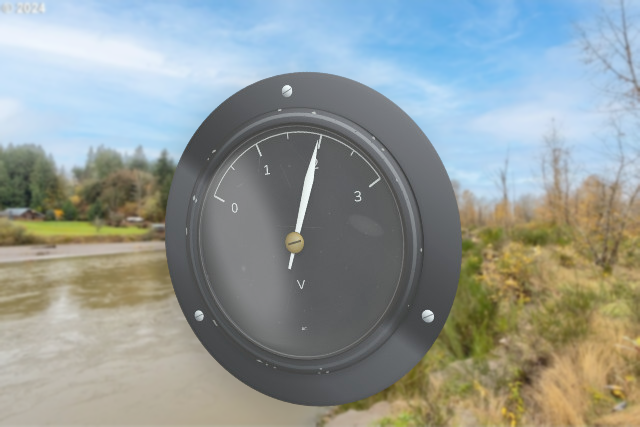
2 V
